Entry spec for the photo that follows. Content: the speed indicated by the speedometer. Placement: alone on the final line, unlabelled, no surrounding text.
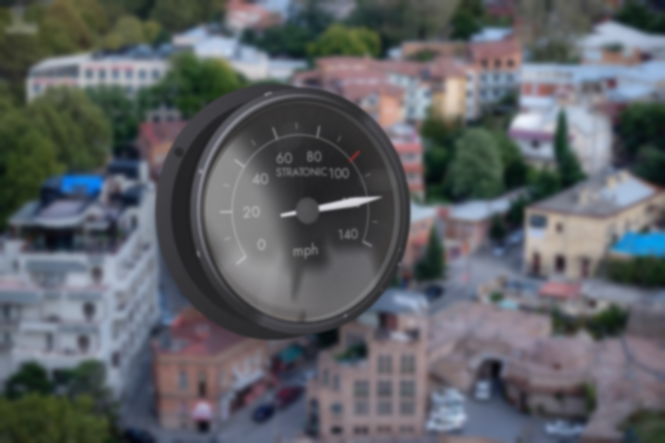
120 mph
